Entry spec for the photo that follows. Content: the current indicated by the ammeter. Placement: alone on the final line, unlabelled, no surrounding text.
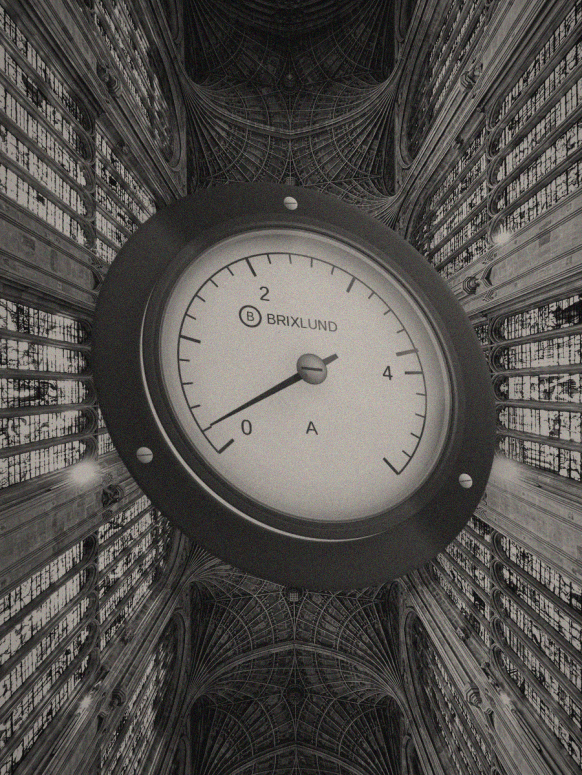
0.2 A
